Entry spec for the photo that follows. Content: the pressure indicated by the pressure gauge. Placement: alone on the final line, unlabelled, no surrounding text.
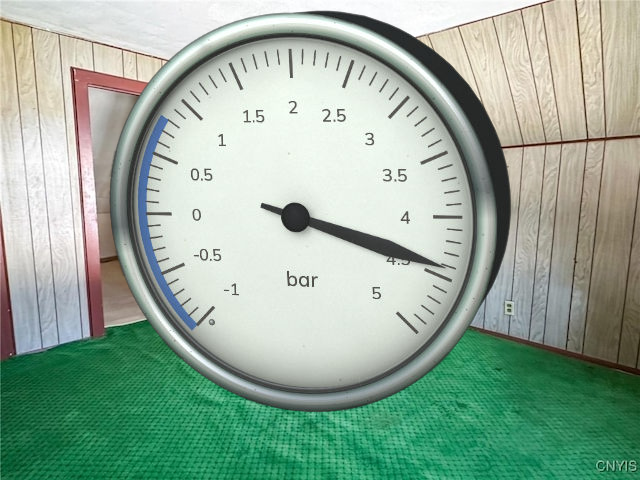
4.4 bar
